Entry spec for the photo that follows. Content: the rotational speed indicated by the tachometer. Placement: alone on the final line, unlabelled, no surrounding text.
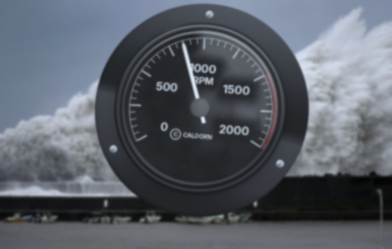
850 rpm
